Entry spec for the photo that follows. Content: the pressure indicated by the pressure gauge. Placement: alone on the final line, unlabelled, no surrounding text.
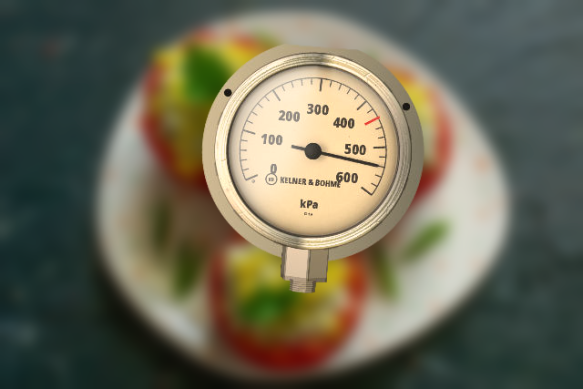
540 kPa
